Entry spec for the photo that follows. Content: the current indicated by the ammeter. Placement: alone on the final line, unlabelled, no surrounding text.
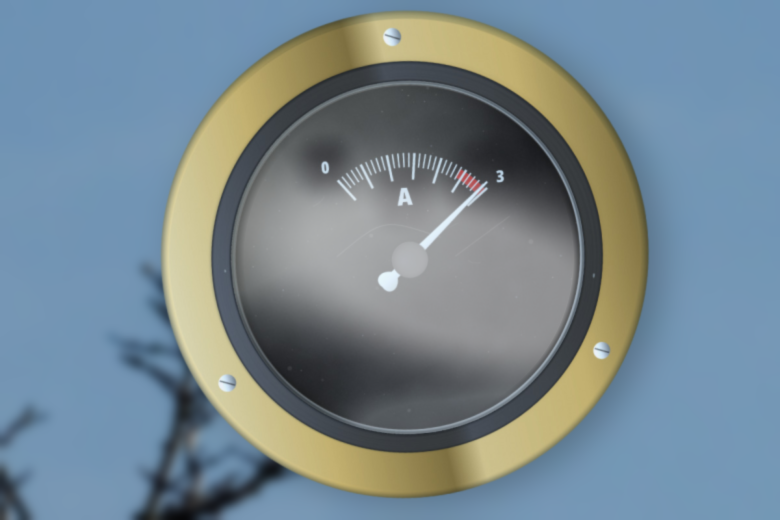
2.9 A
